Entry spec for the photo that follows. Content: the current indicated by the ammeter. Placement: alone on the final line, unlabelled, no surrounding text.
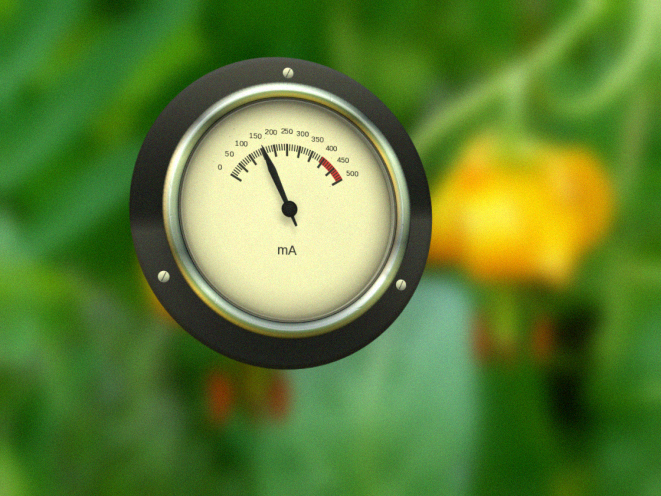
150 mA
